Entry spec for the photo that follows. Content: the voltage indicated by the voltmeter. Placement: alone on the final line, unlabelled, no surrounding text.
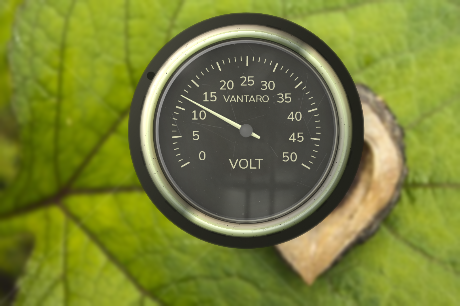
12 V
